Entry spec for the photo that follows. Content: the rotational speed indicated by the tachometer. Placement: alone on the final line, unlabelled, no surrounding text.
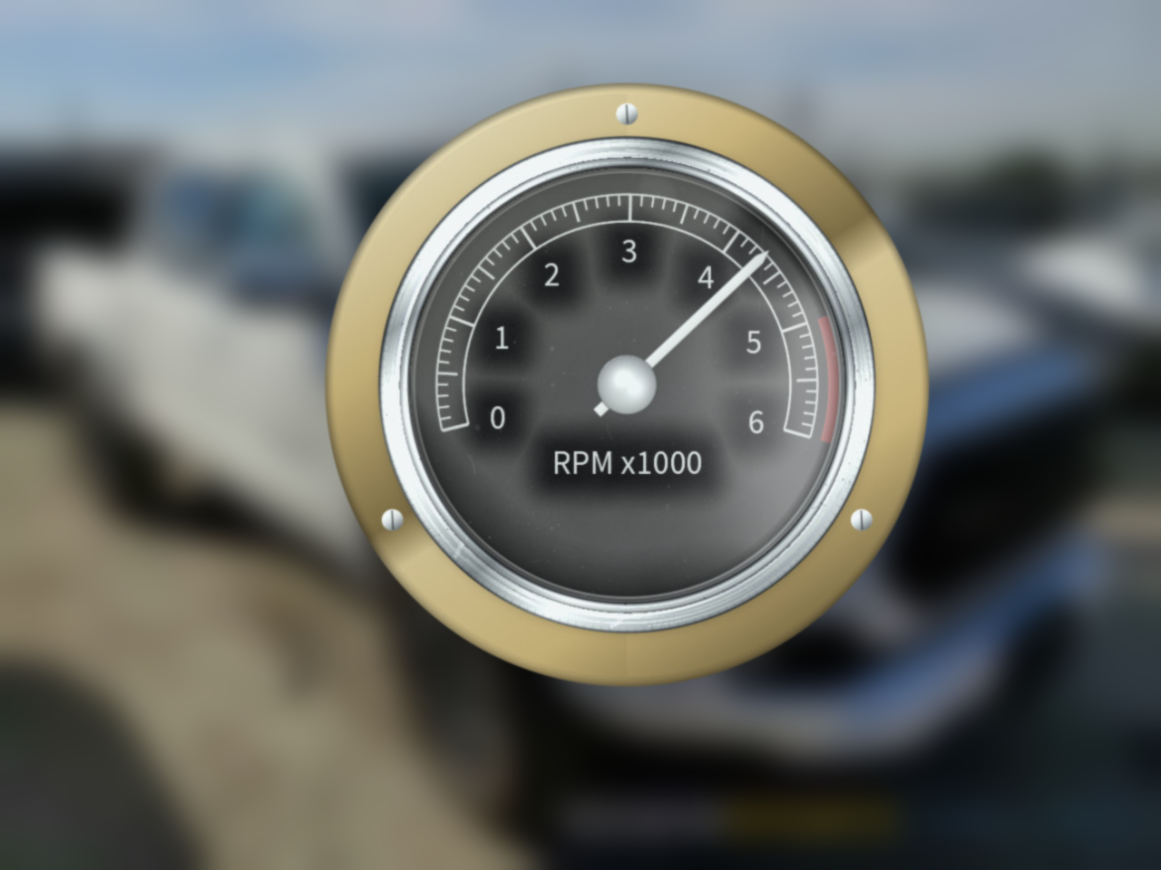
4300 rpm
